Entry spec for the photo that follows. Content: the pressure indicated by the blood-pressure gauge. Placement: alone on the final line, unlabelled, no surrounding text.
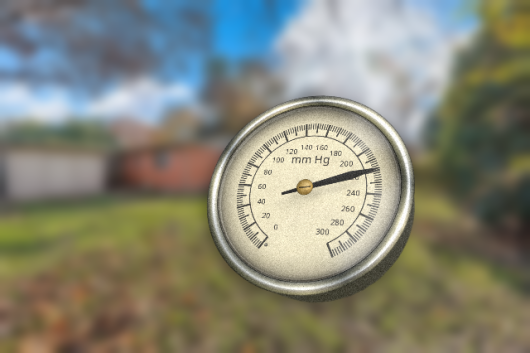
220 mmHg
